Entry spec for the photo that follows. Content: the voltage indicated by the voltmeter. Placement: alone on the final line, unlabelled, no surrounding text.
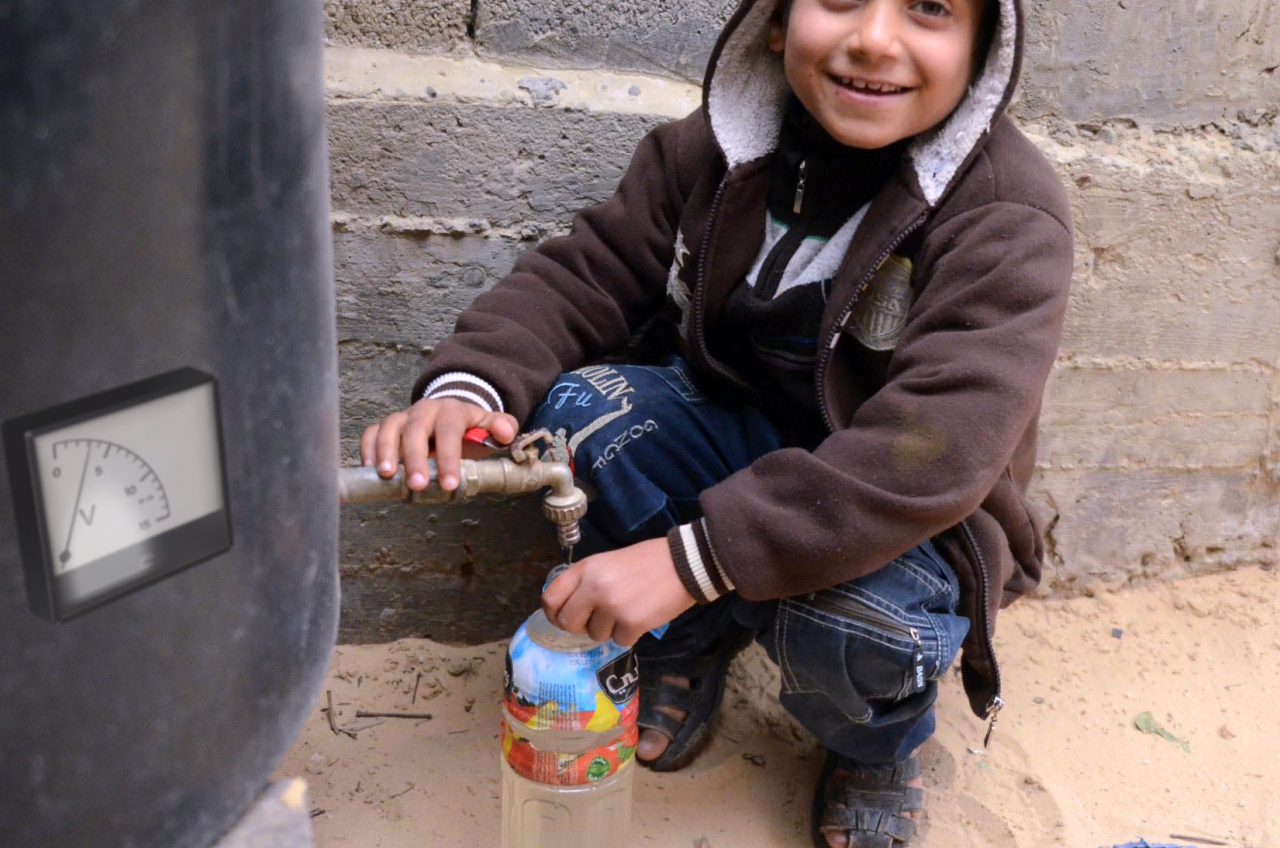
3 V
